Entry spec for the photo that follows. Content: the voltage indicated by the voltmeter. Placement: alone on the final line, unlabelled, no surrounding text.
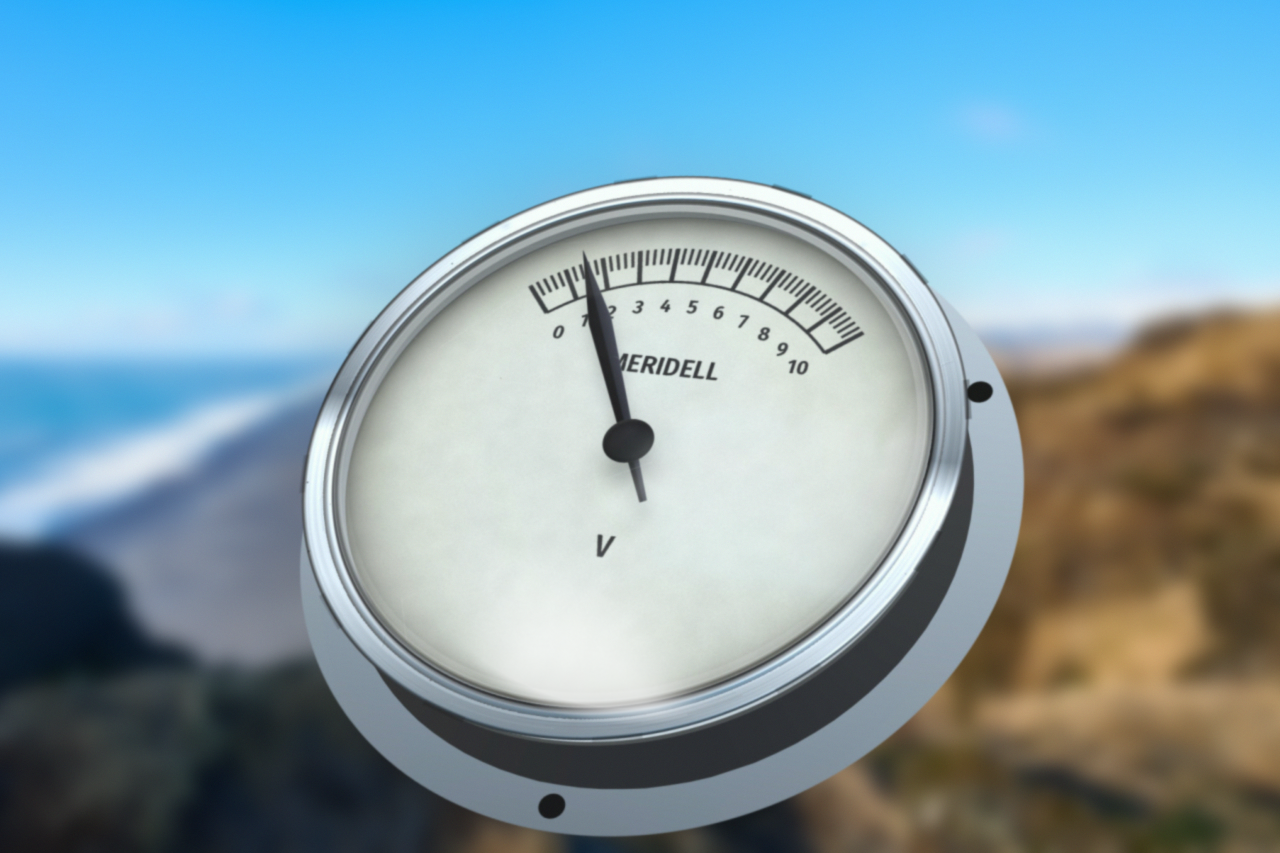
1.6 V
